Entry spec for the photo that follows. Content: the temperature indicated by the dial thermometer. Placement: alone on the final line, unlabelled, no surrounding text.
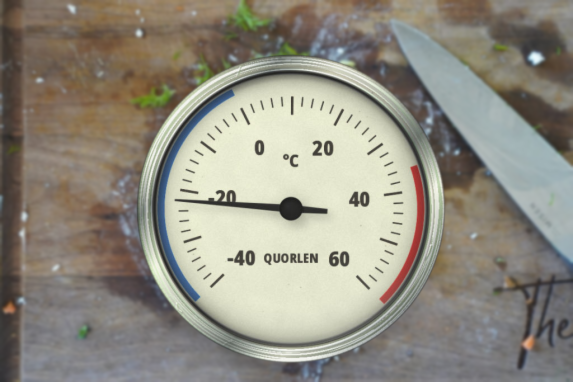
-22 °C
